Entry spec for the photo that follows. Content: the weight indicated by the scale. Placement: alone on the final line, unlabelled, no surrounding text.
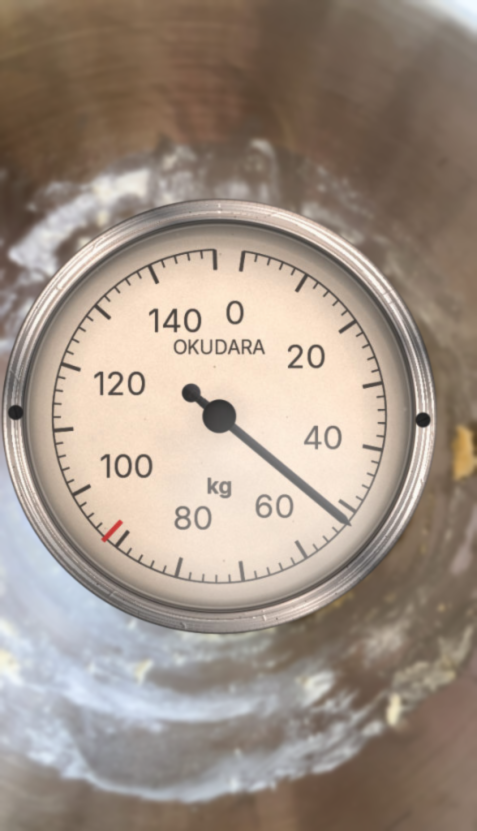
52 kg
